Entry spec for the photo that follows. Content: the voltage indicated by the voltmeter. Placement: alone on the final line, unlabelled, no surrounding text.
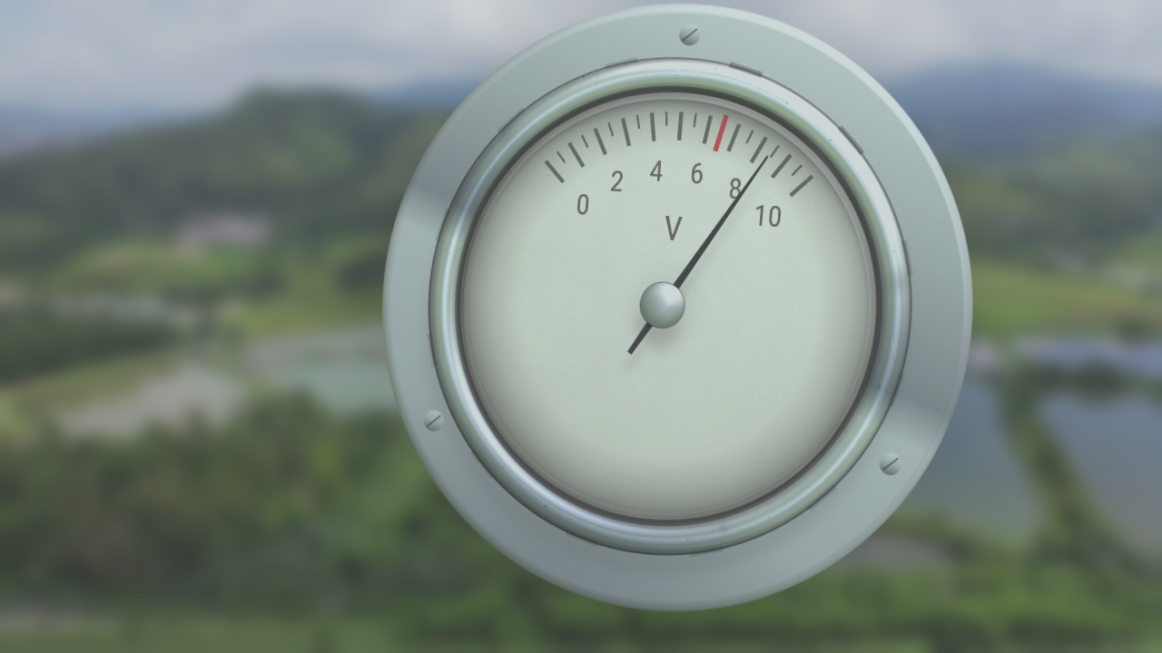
8.5 V
